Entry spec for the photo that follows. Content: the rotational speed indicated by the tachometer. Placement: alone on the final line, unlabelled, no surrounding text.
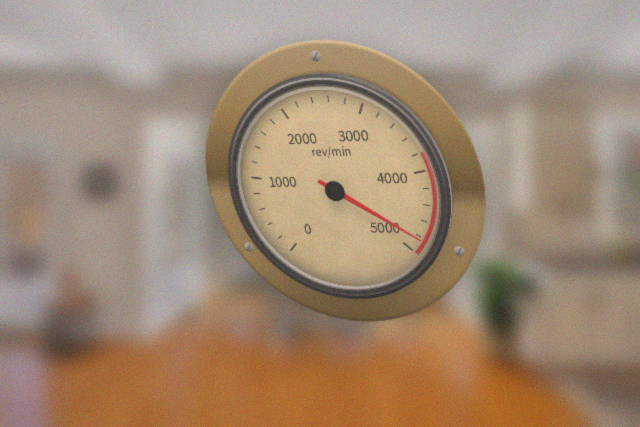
4800 rpm
